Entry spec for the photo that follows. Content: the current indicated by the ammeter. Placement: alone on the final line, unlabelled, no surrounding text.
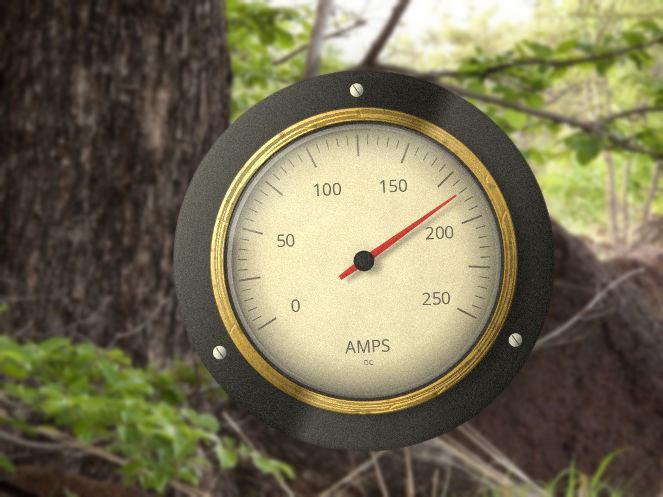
185 A
